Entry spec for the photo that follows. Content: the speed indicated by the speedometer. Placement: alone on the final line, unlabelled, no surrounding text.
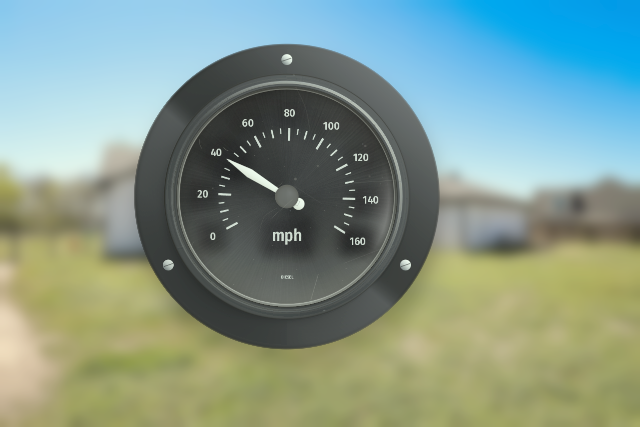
40 mph
